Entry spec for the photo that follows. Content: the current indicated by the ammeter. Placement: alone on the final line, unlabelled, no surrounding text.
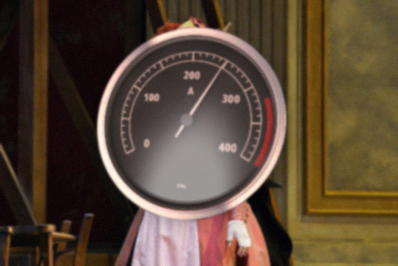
250 A
